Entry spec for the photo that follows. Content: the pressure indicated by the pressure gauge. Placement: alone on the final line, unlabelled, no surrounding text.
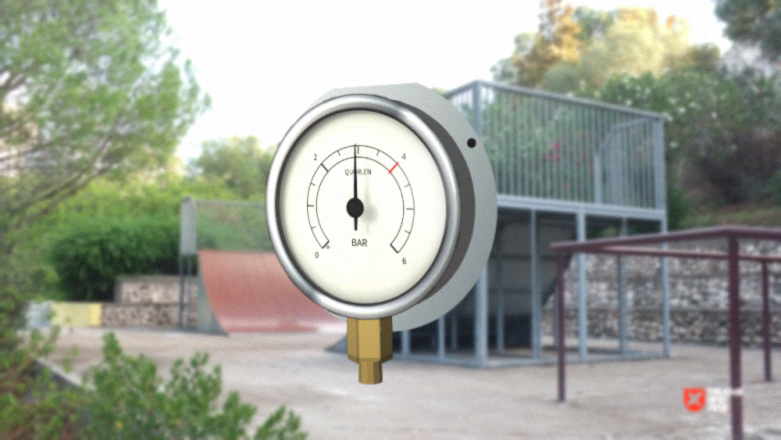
3 bar
